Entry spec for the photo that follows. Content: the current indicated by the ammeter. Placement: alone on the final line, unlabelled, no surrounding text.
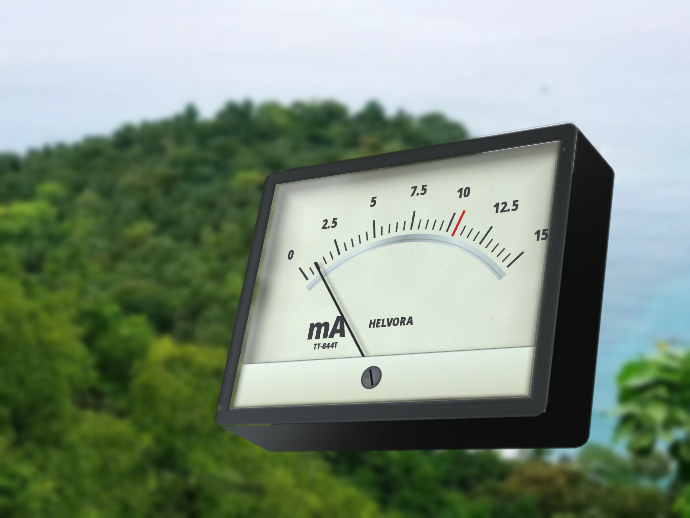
1 mA
